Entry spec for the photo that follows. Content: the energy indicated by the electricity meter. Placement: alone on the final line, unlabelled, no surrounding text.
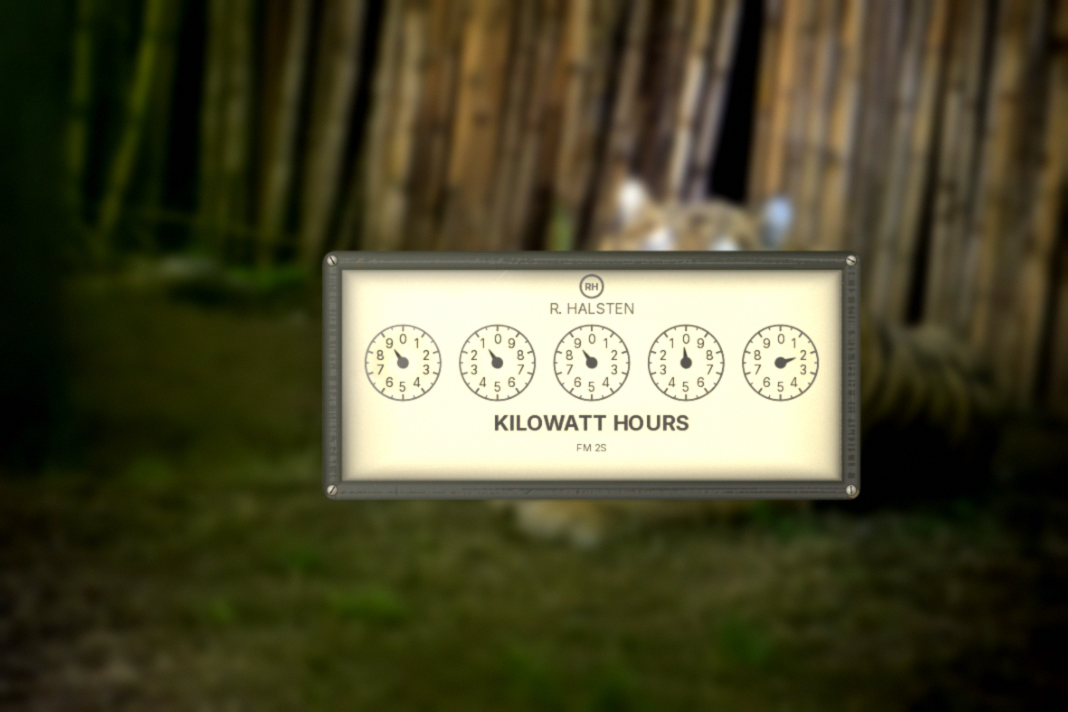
90902 kWh
